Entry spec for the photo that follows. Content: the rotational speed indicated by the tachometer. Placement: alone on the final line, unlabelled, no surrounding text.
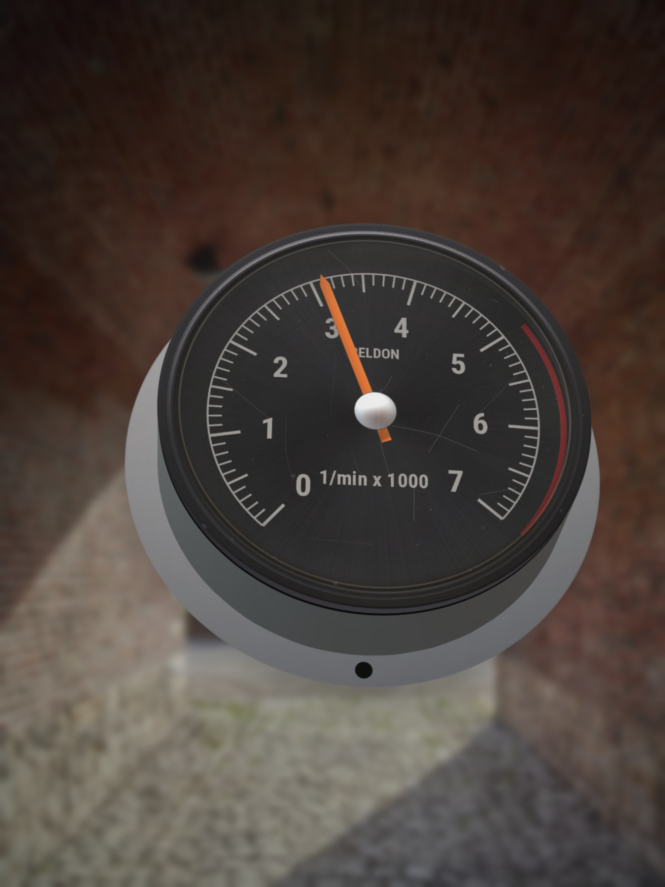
3100 rpm
